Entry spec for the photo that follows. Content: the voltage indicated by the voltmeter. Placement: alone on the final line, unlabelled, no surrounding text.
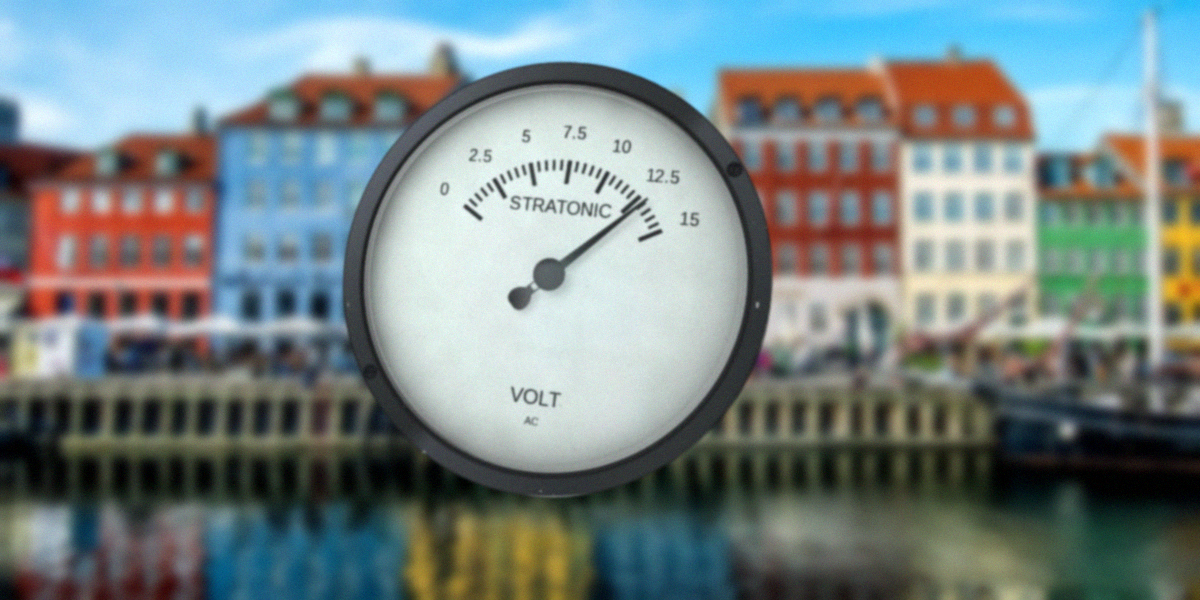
13 V
